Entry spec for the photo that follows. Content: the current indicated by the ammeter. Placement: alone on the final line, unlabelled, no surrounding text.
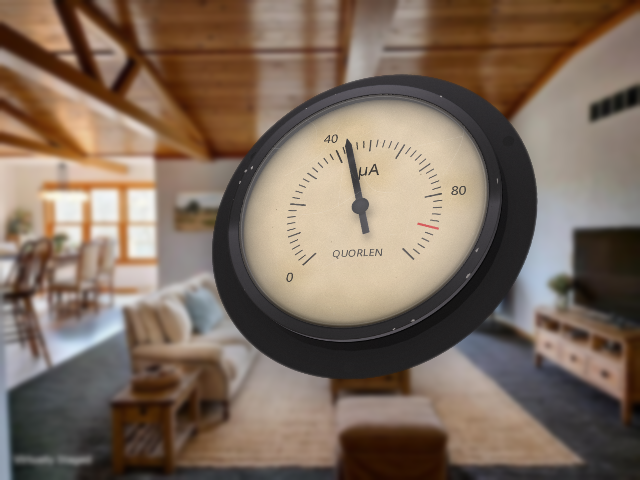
44 µA
